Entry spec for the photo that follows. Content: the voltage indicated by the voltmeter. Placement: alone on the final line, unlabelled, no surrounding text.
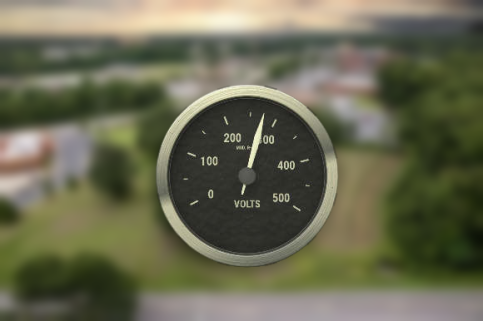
275 V
